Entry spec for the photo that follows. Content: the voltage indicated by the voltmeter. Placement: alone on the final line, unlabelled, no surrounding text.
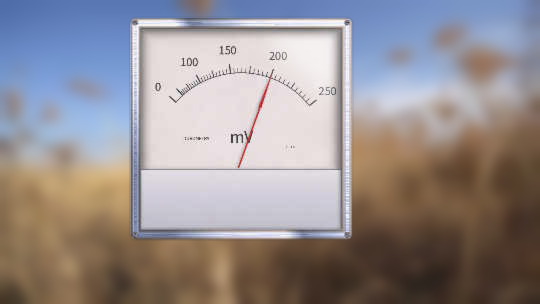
200 mV
